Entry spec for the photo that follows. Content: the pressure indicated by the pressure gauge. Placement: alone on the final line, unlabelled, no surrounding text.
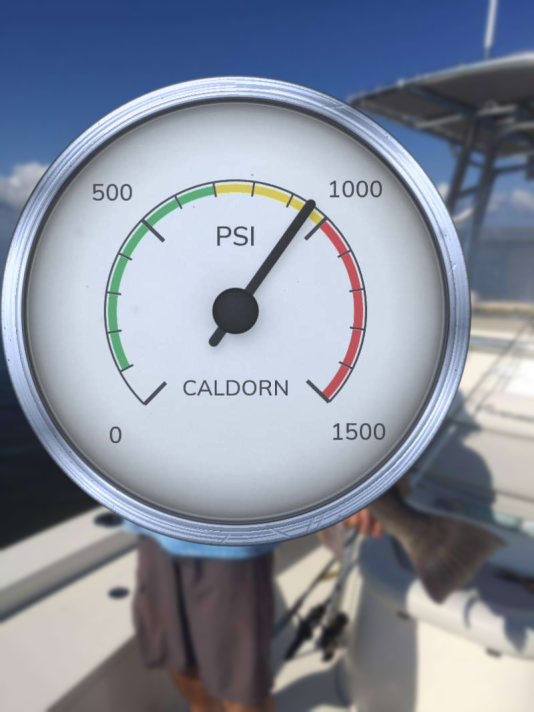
950 psi
